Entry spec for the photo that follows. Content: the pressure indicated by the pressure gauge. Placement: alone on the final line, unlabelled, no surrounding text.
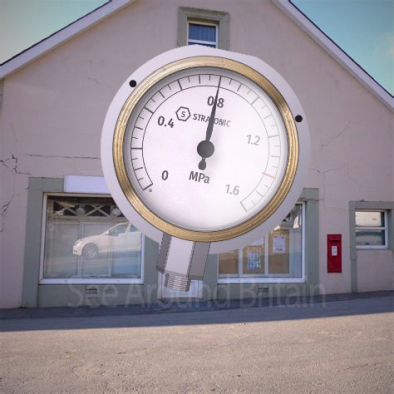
0.8 MPa
